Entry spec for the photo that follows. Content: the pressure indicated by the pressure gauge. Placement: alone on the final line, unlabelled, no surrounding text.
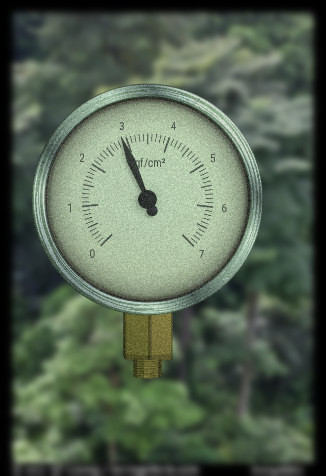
2.9 kg/cm²
